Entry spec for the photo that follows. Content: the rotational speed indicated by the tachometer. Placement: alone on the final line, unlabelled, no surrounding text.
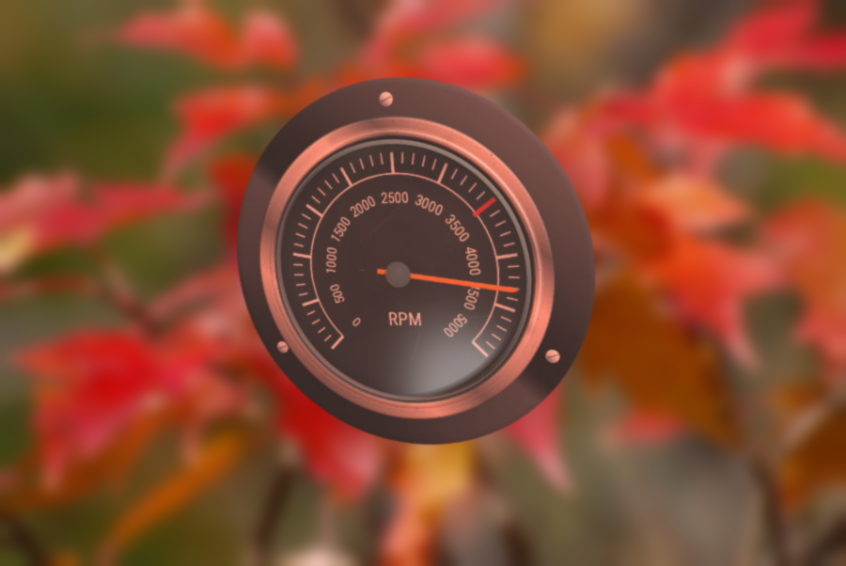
4300 rpm
